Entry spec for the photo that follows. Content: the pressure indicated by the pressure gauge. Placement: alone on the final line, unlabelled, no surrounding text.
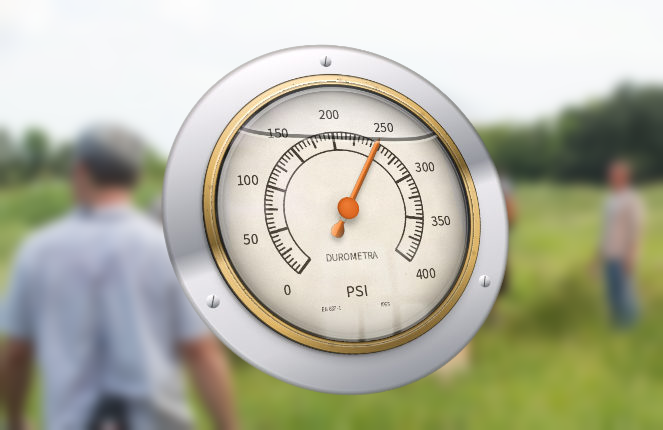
250 psi
